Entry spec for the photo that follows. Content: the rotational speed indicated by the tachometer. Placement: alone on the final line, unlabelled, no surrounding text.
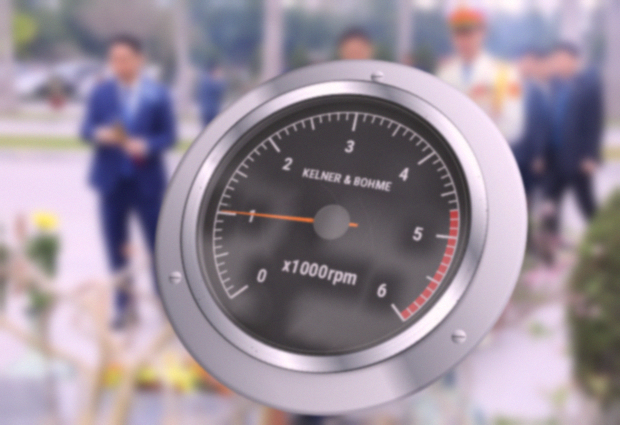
1000 rpm
